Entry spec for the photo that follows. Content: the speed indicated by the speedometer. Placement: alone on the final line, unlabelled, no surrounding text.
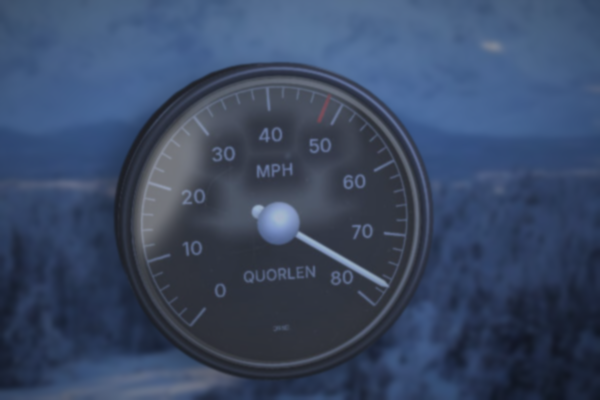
77 mph
